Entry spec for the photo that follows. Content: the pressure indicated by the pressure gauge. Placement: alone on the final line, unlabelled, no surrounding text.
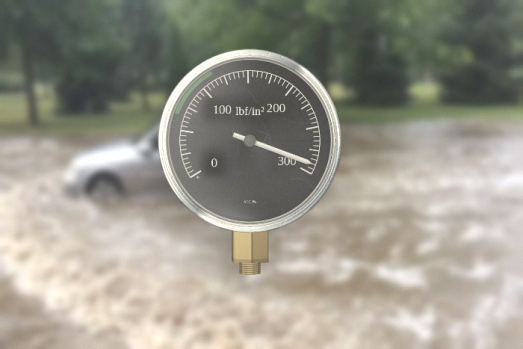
290 psi
